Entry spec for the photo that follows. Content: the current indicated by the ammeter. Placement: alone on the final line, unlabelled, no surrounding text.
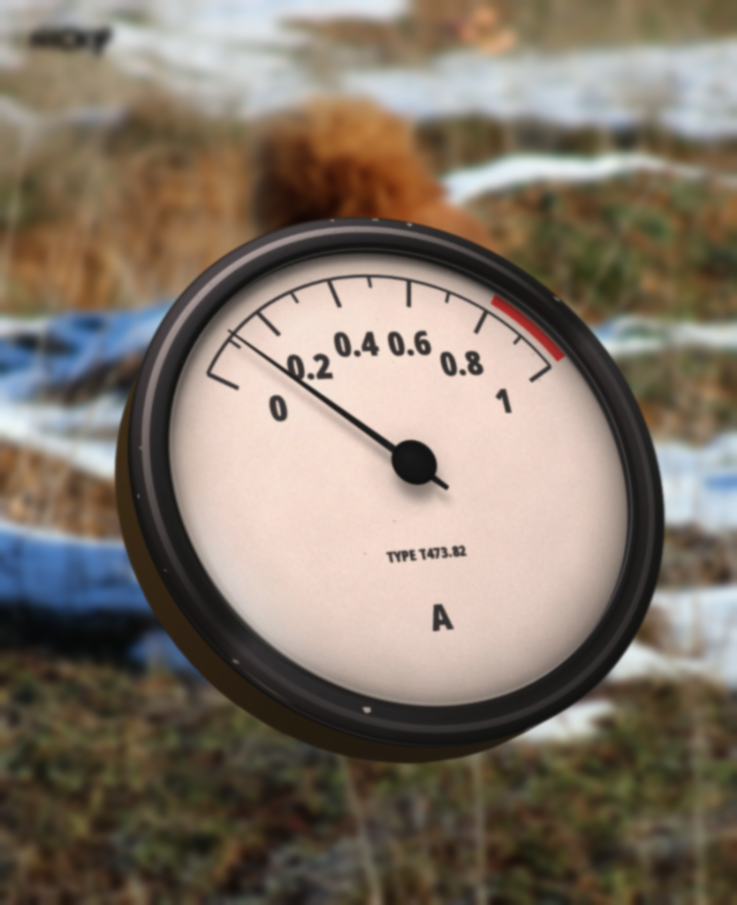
0.1 A
